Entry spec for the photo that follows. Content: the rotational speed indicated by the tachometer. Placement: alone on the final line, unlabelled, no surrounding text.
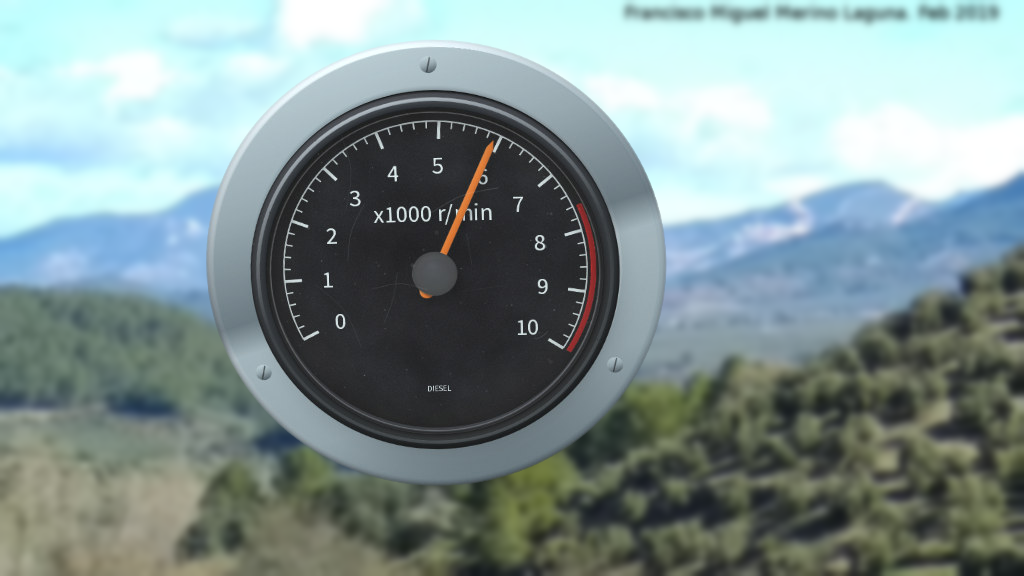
5900 rpm
